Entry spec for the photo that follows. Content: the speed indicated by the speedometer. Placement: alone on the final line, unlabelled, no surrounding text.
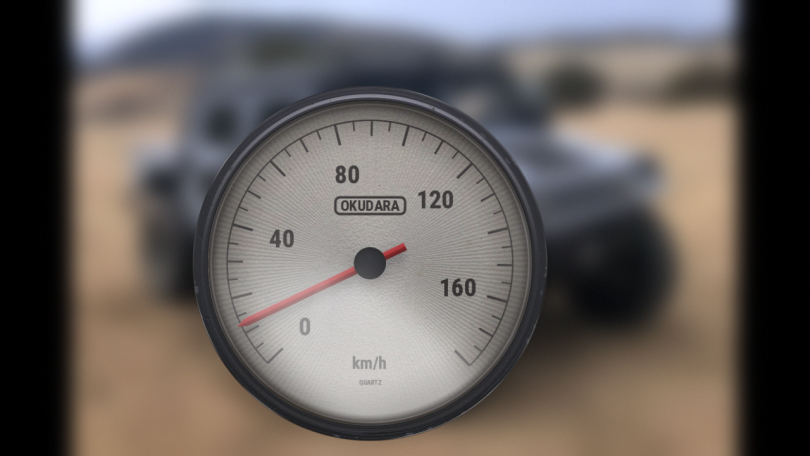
12.5 km/h
